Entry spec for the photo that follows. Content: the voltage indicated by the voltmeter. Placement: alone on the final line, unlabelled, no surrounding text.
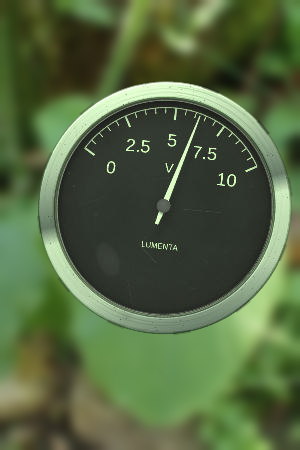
6.25 V
